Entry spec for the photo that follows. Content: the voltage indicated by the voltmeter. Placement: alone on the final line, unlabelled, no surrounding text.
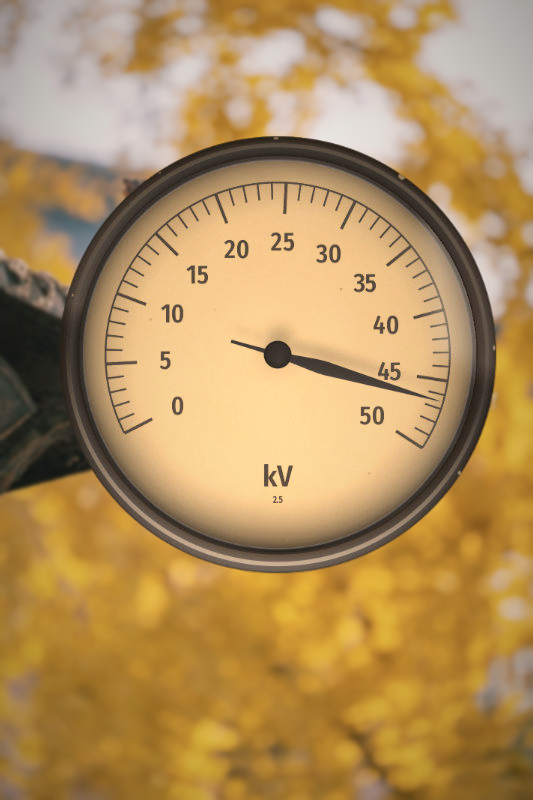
46.5 kV
